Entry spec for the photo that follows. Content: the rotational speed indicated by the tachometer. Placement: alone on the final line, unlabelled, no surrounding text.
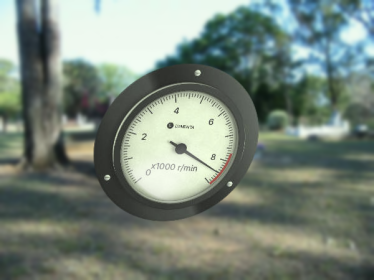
8500 rpm
